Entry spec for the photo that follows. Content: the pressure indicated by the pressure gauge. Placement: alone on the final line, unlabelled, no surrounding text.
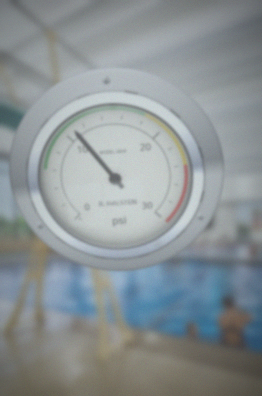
11 psi
